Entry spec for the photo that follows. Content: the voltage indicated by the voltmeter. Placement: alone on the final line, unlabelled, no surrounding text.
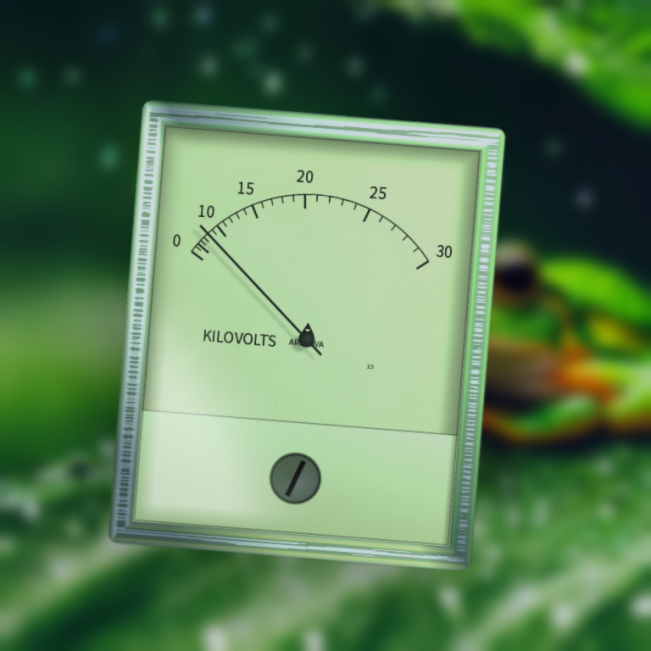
8 kV
